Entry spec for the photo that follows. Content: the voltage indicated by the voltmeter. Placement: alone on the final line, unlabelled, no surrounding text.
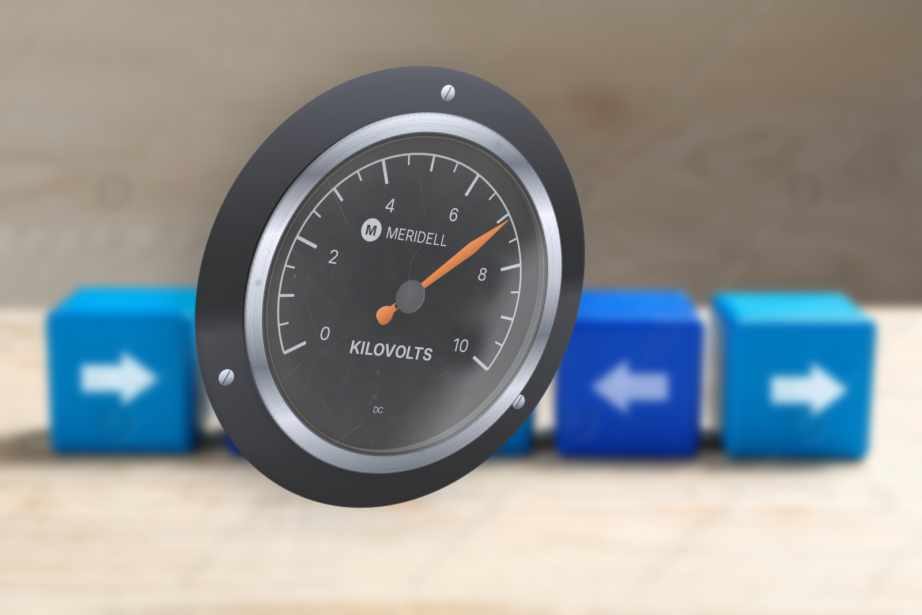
7 kV
